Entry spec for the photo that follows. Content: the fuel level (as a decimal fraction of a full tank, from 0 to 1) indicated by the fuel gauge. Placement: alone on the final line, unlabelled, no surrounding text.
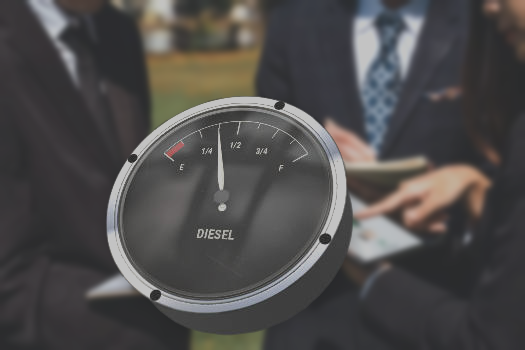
0.375
